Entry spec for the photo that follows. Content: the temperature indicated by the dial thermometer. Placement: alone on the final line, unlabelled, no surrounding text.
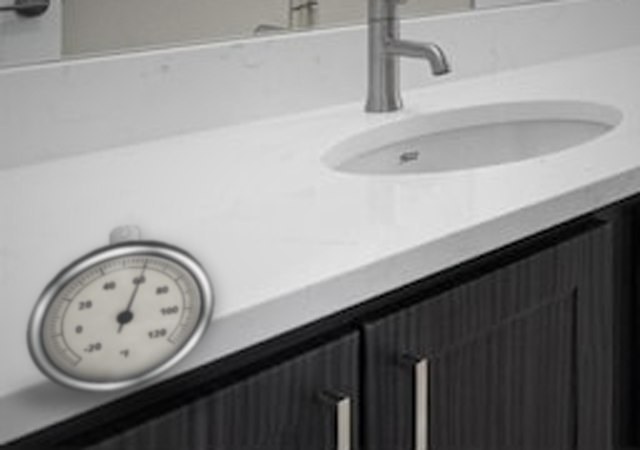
60 °F
